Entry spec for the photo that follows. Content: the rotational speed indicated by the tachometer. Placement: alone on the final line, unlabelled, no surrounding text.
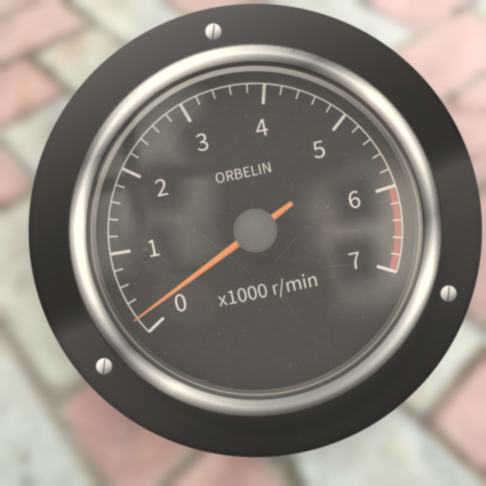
200 rpm
